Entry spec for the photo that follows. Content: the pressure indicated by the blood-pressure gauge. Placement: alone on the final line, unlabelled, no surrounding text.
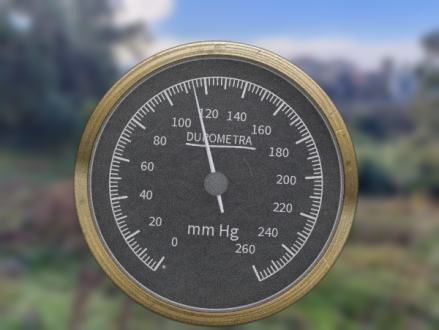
114 mmHg
